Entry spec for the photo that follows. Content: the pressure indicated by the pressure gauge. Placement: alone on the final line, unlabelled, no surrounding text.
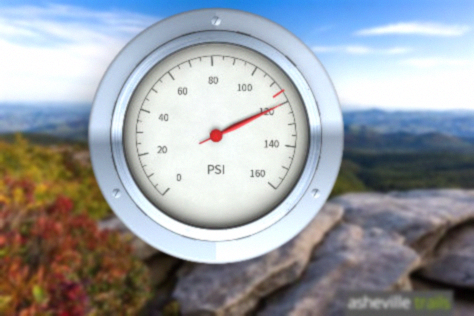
120 psi
